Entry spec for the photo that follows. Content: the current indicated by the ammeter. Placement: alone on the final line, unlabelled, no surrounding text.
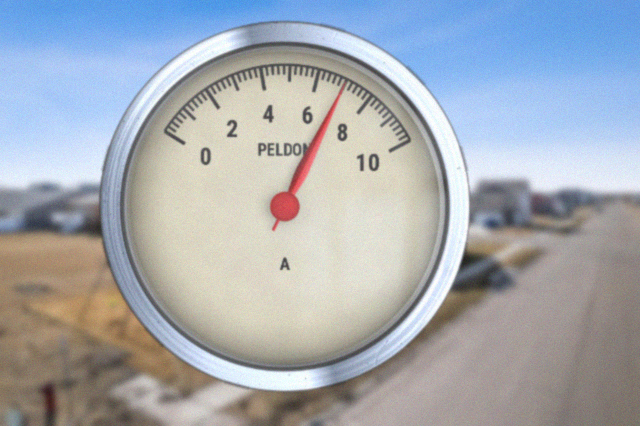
7 A
